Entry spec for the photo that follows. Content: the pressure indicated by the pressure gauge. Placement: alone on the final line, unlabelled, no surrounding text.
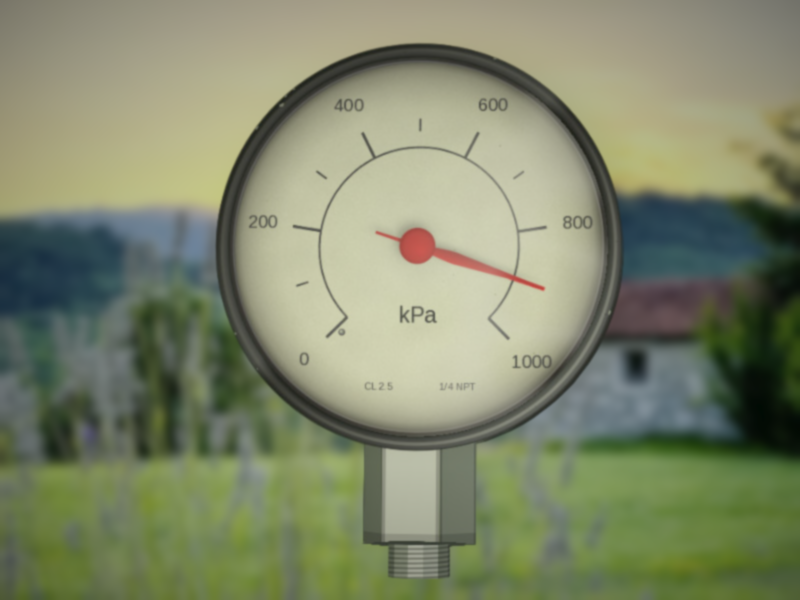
900 kPa
